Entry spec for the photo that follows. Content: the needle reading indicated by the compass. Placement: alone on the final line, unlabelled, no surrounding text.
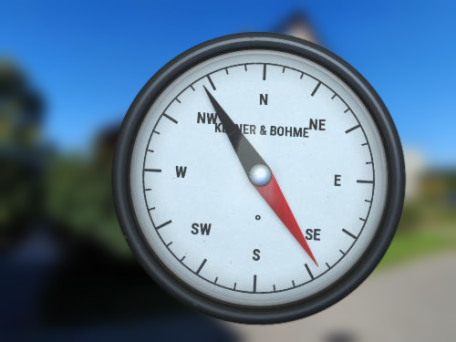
145 °
